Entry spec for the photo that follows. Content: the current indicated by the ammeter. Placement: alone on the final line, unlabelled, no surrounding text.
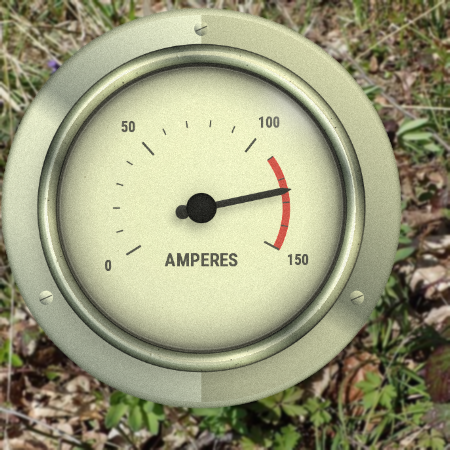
125 A
